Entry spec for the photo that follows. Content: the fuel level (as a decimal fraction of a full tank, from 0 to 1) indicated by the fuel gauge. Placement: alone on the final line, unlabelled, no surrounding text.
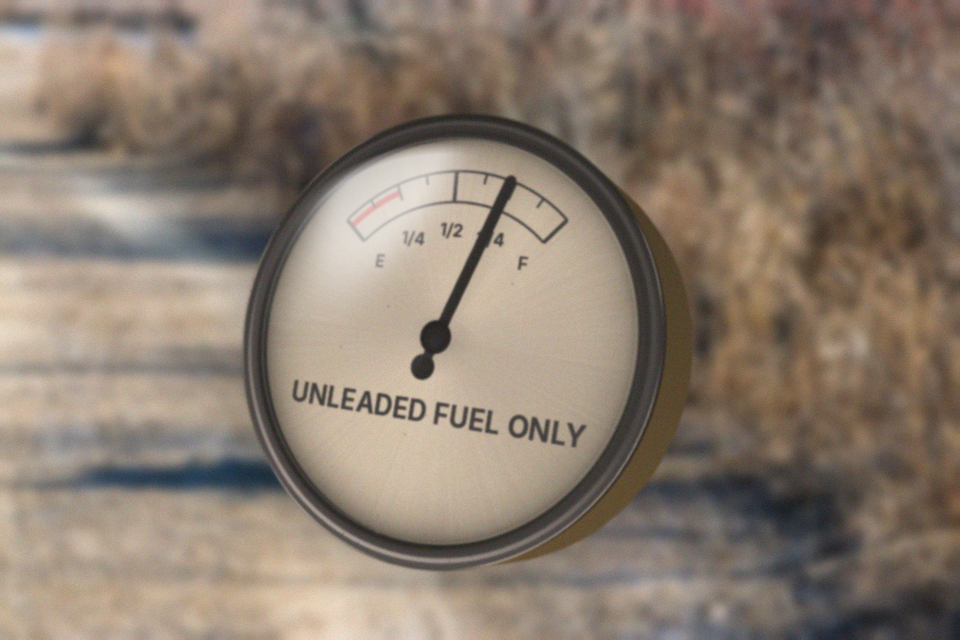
0.75
